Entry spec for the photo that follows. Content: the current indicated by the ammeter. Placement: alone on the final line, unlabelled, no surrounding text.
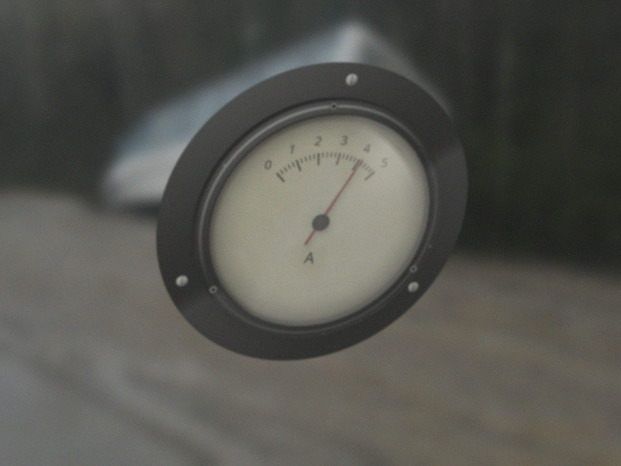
4 A
